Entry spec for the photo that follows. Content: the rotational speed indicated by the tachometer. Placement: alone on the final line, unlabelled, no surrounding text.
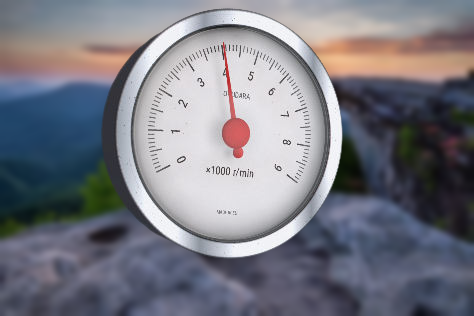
4000 rpm
